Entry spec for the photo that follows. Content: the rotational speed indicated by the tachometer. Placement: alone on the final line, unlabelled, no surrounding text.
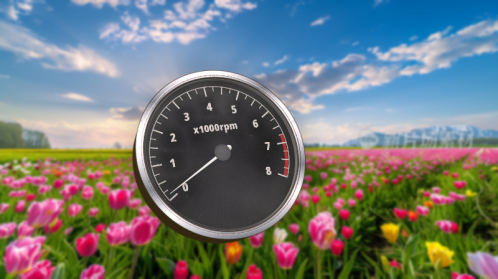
125 rpm
